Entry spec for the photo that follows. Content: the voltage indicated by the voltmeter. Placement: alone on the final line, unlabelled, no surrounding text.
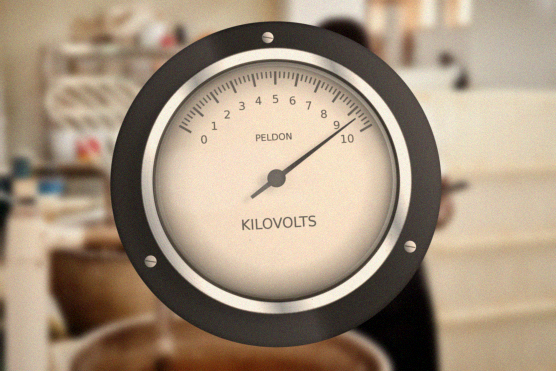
9.4 kV
